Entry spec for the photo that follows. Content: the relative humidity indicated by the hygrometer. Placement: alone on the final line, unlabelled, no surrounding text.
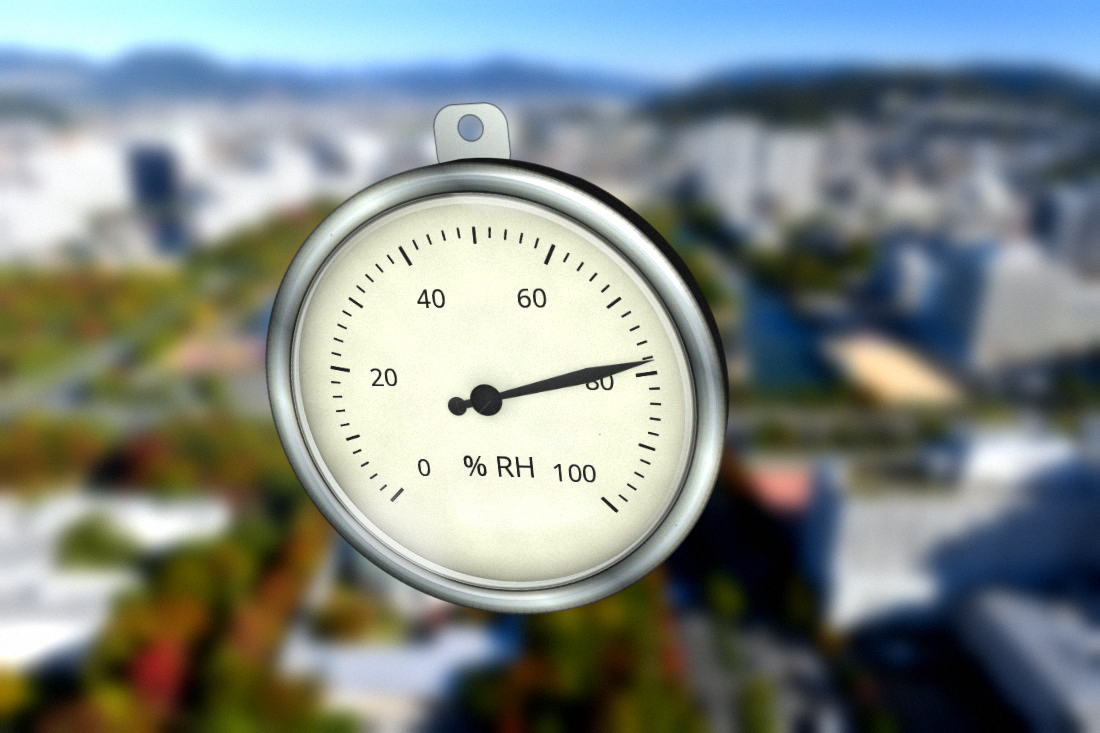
78 %
